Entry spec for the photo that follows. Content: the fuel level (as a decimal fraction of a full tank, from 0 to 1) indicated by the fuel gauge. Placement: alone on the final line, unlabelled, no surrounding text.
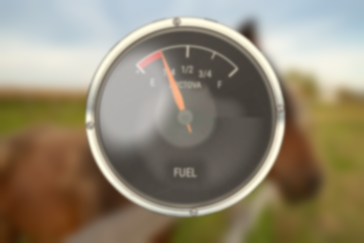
0.25
